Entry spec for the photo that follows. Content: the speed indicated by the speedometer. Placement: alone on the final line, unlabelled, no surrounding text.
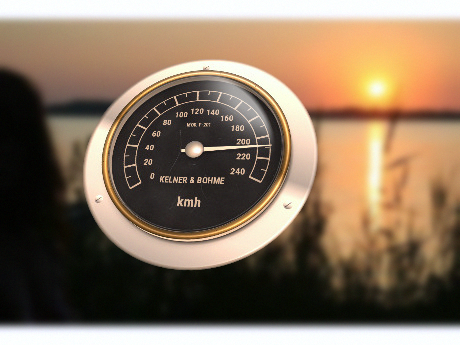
210 km/h
